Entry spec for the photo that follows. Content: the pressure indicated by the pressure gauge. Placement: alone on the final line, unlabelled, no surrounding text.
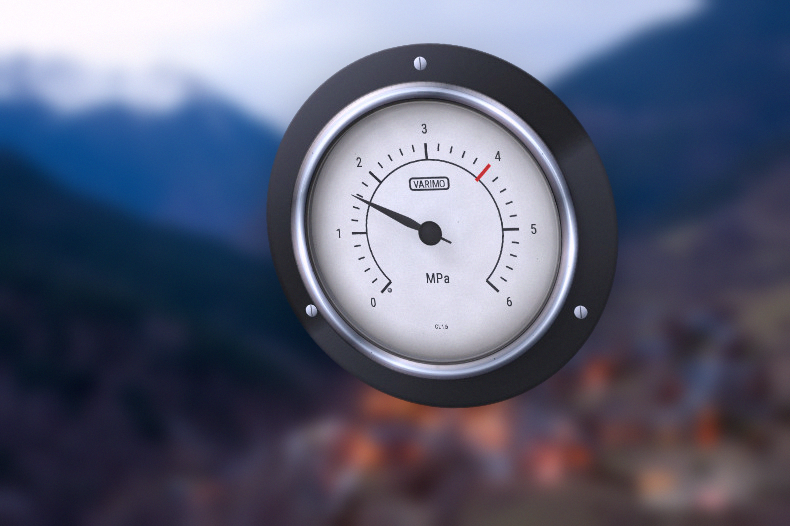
1.6 MPa
